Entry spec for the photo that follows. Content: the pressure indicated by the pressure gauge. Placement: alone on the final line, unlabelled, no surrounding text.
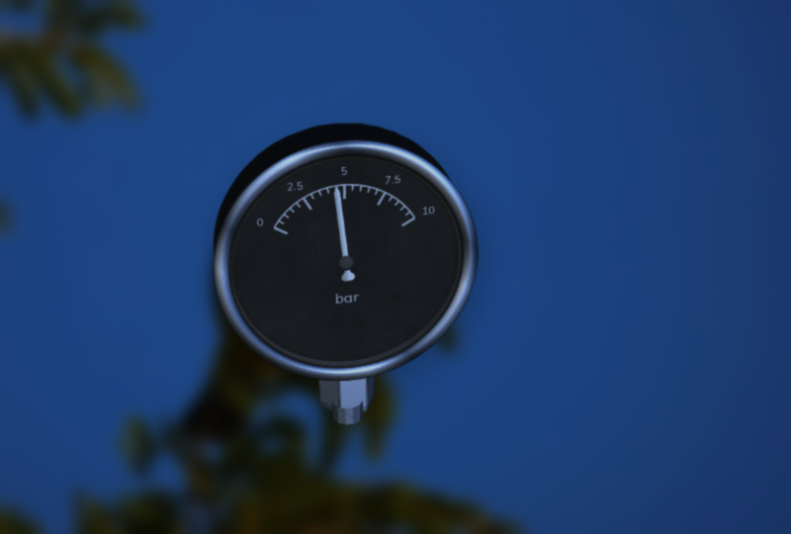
4.5 bar
